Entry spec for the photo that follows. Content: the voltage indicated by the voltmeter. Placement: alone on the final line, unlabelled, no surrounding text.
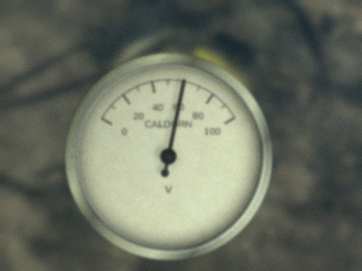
60 V
